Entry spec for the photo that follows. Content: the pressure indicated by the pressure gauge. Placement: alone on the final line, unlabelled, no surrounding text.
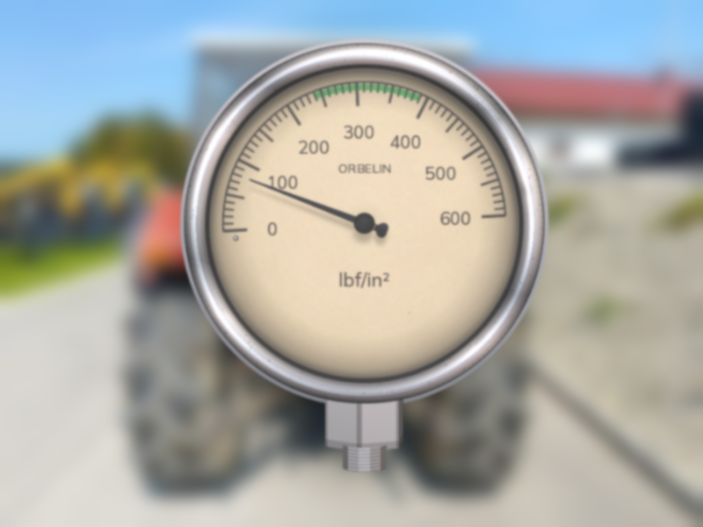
80 psi
